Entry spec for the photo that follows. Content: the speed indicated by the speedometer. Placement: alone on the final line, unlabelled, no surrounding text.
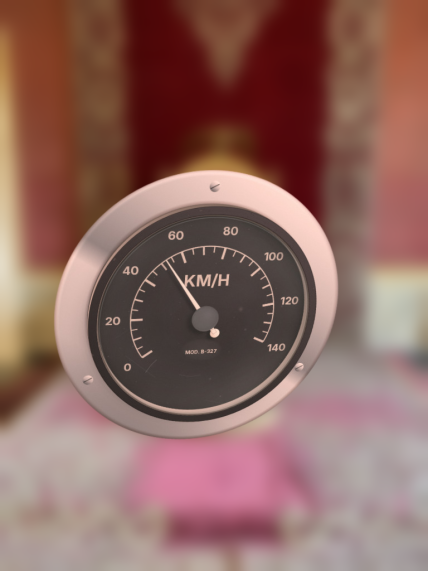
52.5 km/h
